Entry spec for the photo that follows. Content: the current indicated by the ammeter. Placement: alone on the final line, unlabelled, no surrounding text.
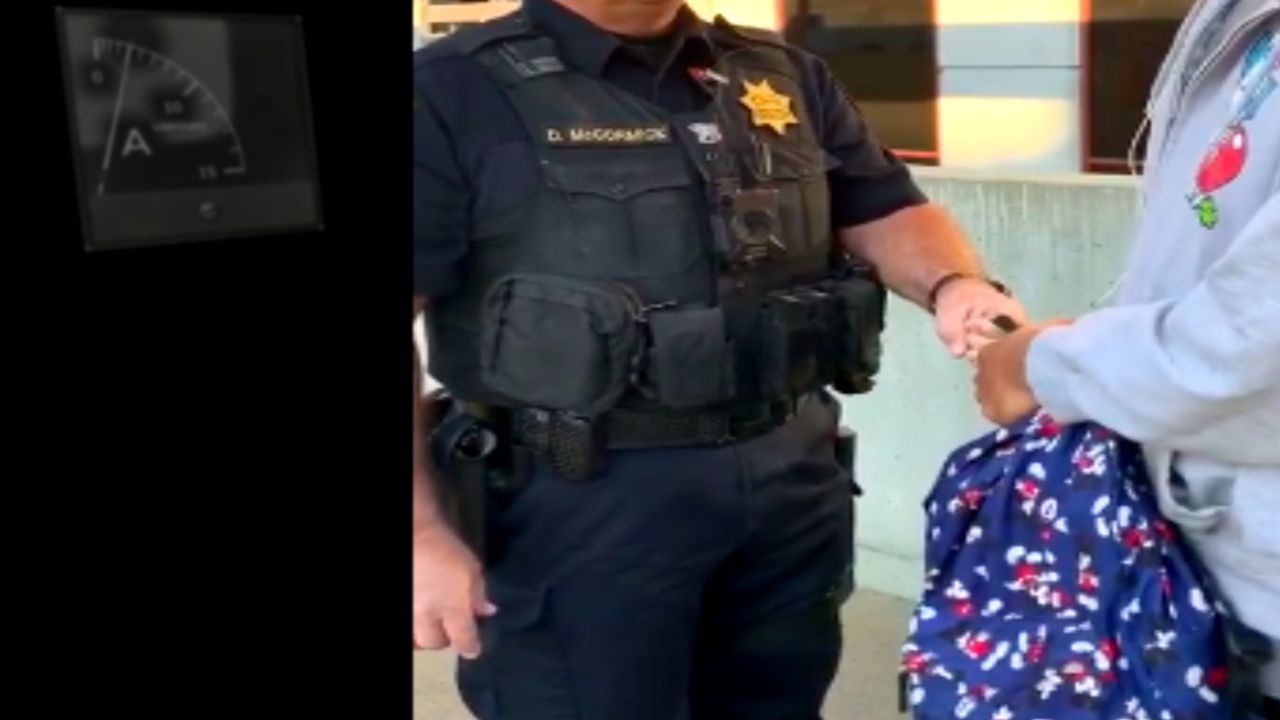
5 A
